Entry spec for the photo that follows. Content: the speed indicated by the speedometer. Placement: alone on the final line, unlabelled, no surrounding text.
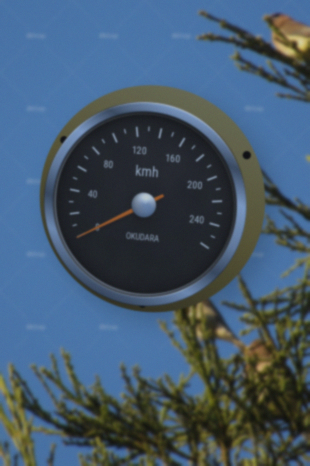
0 km/h
